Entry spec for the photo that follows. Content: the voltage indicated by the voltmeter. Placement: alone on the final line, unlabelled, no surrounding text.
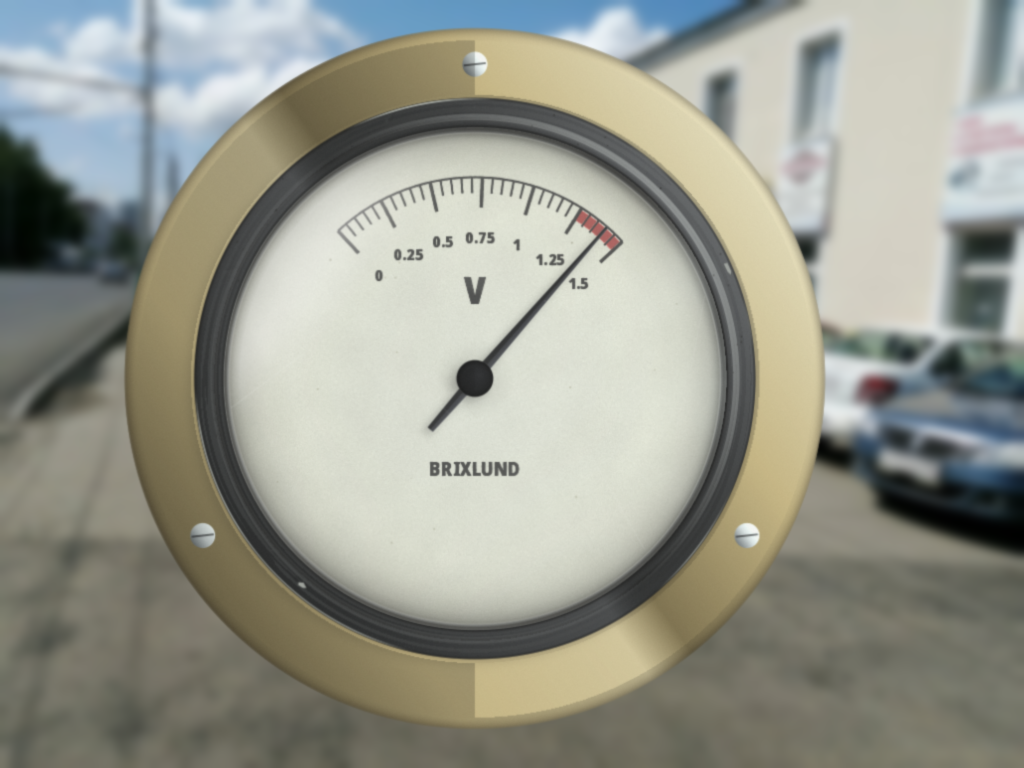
1.4 V
